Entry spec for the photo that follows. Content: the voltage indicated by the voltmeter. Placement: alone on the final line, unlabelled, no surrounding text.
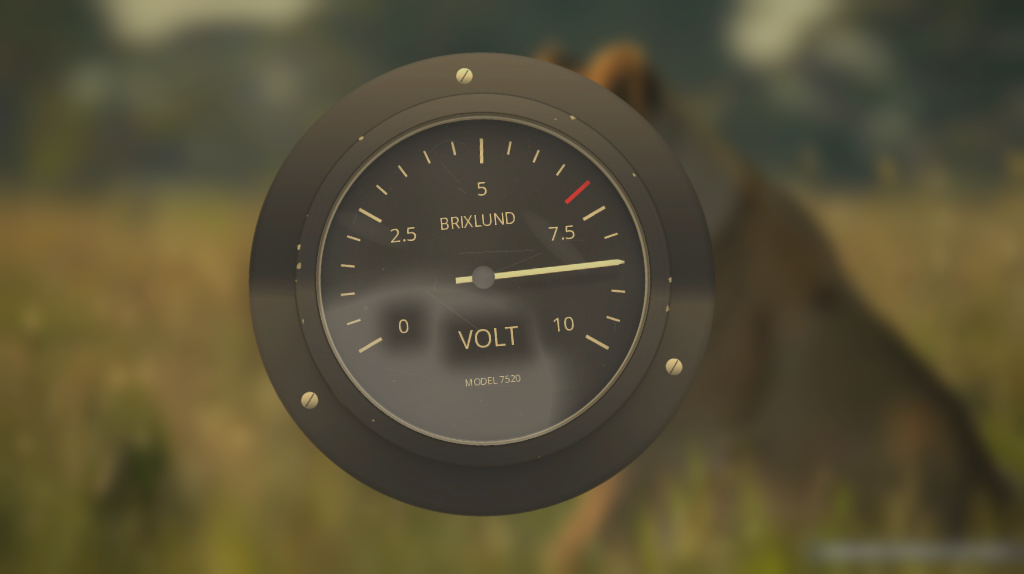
8.5 V
